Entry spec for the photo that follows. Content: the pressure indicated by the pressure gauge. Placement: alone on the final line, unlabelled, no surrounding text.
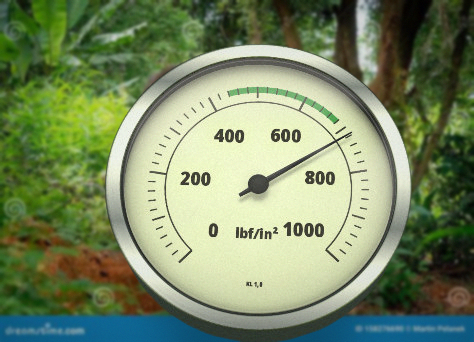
720 psi
